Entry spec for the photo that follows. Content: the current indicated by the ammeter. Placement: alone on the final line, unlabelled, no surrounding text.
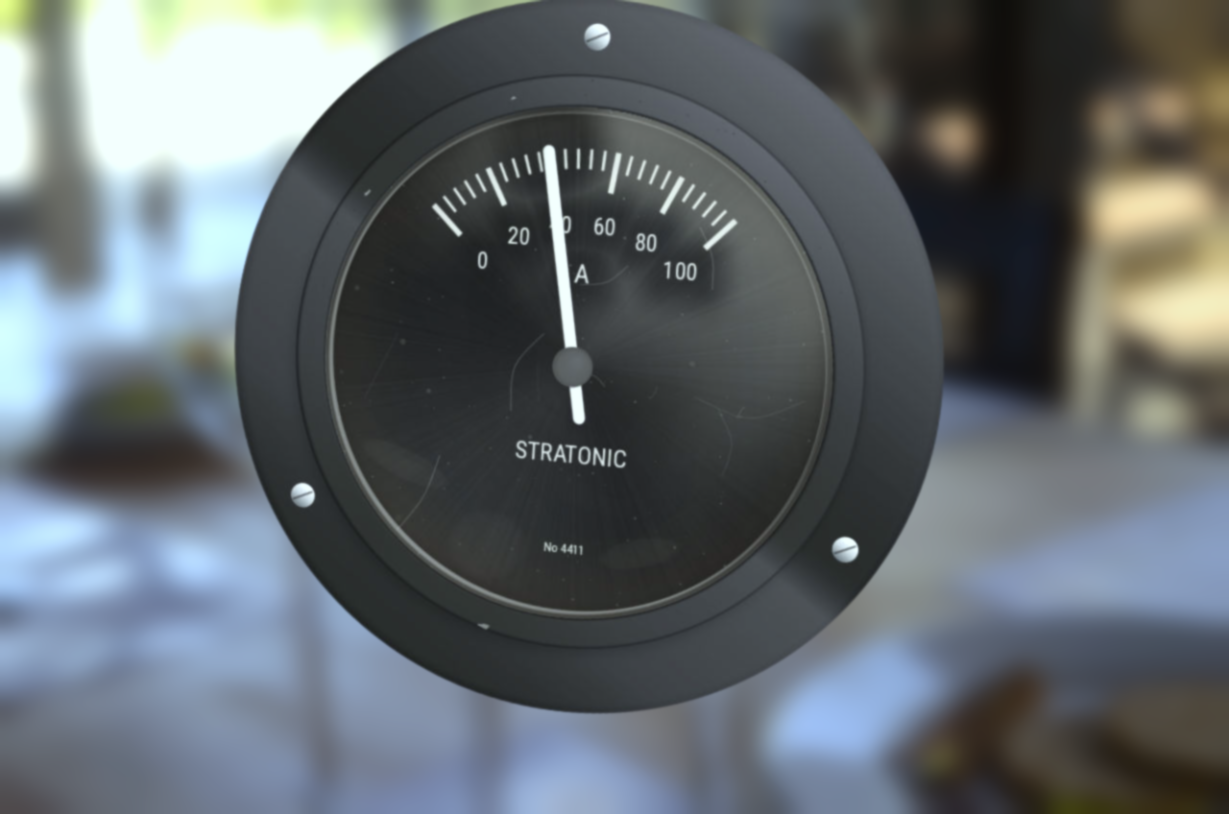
40 A
